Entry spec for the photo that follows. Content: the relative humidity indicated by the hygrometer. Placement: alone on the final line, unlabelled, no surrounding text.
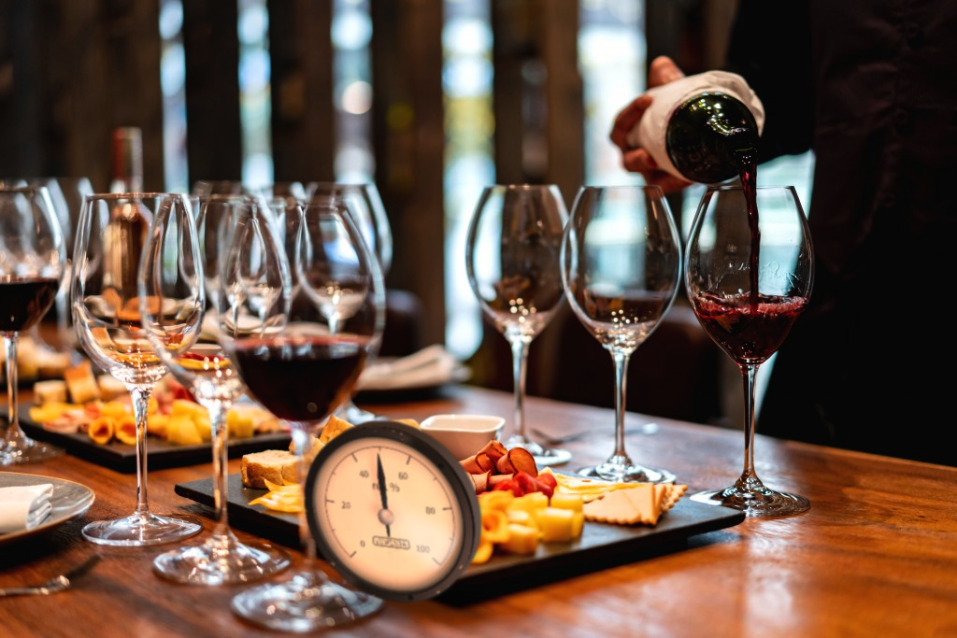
50 %
